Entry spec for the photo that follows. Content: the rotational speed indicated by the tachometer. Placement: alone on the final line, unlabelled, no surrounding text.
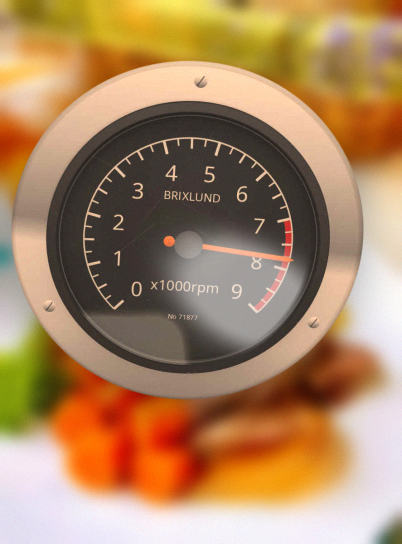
7750 rpm
